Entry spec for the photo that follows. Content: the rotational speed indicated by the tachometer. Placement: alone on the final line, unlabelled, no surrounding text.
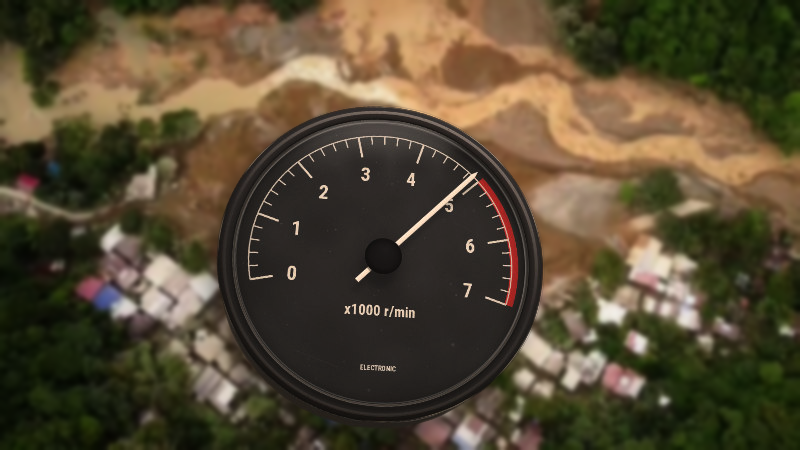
4900 rpm
